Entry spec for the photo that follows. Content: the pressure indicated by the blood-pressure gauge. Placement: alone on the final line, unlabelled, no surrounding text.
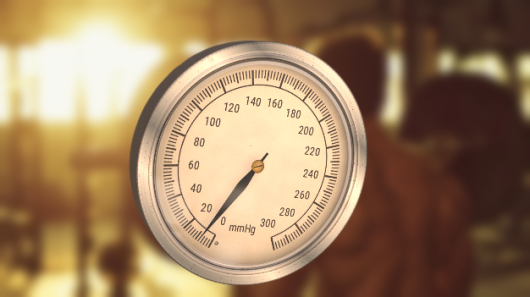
10 mmHg
